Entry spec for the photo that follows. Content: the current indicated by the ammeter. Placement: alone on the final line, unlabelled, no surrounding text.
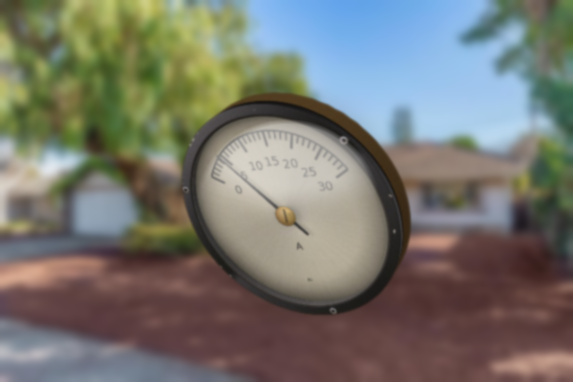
5 A
